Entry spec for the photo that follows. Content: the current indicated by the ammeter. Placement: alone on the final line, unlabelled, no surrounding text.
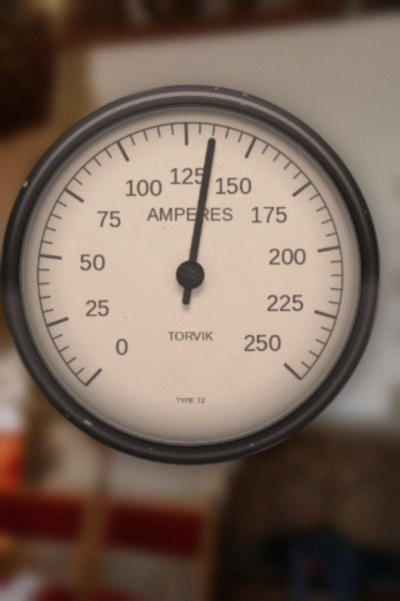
135 A
